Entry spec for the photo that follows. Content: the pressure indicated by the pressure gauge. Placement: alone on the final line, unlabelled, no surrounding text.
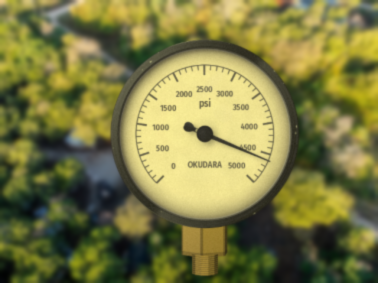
4600 psi
